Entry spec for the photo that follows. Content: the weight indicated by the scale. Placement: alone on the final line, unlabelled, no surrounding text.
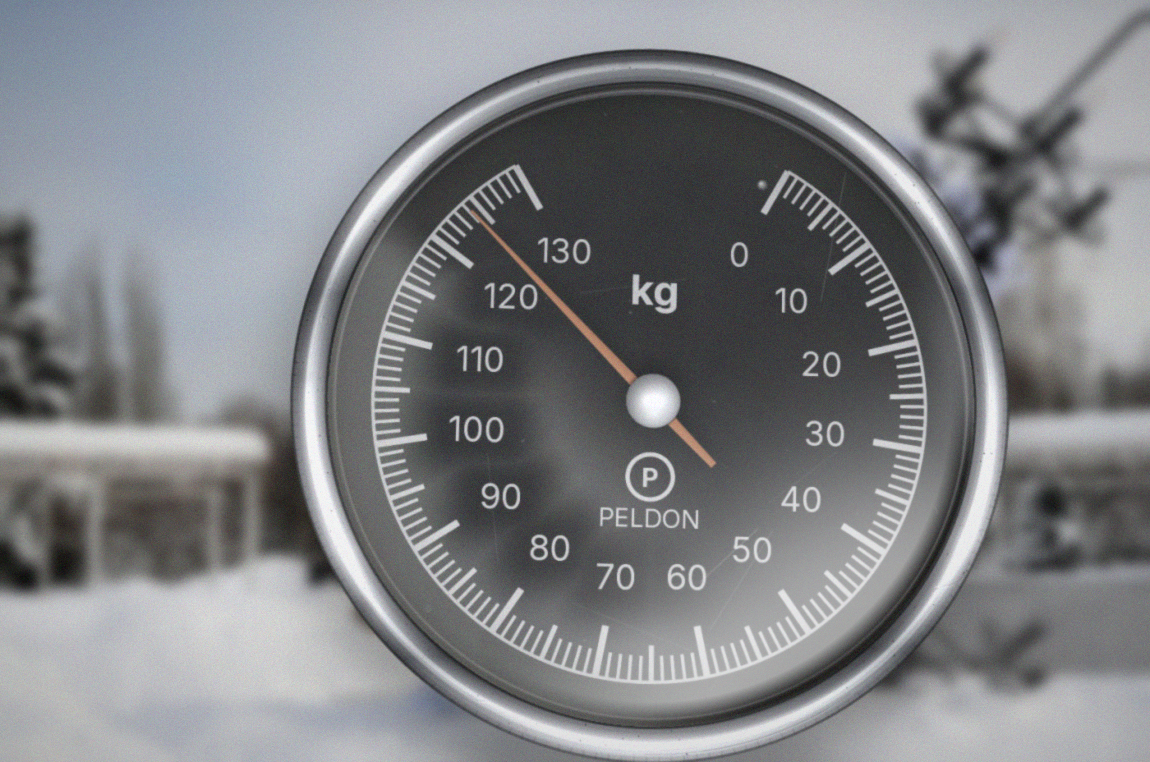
124 kg
